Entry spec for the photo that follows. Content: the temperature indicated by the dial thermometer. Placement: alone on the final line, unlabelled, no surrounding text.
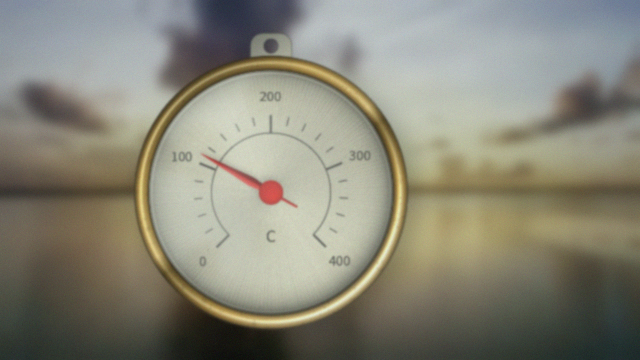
110 °C
